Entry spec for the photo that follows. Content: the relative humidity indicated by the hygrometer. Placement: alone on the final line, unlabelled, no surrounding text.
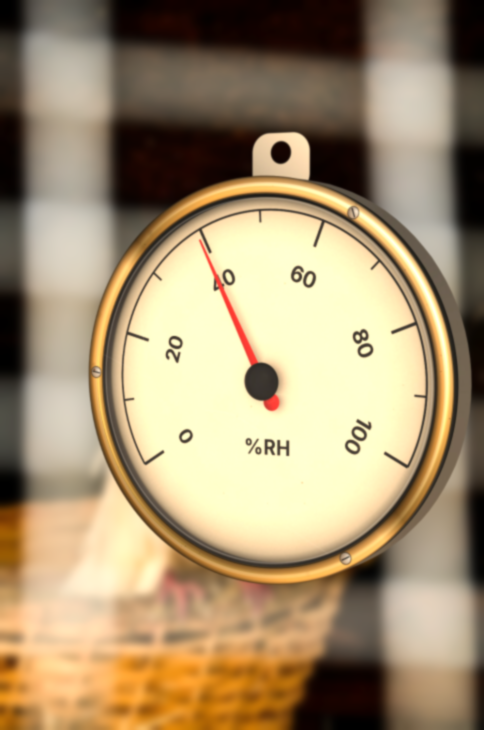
40 %
